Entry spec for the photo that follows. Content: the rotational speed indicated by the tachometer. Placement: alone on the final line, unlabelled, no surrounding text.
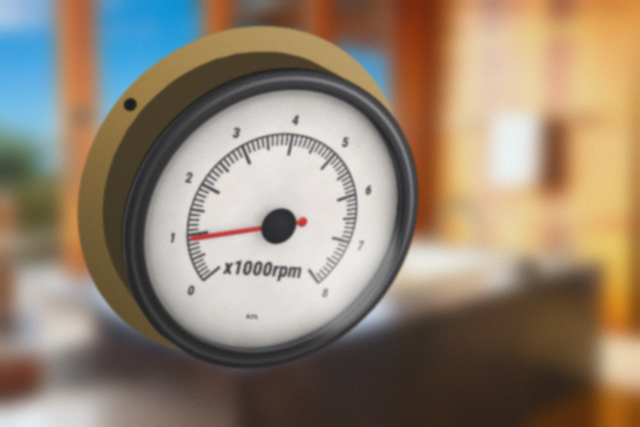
1000 rpm
